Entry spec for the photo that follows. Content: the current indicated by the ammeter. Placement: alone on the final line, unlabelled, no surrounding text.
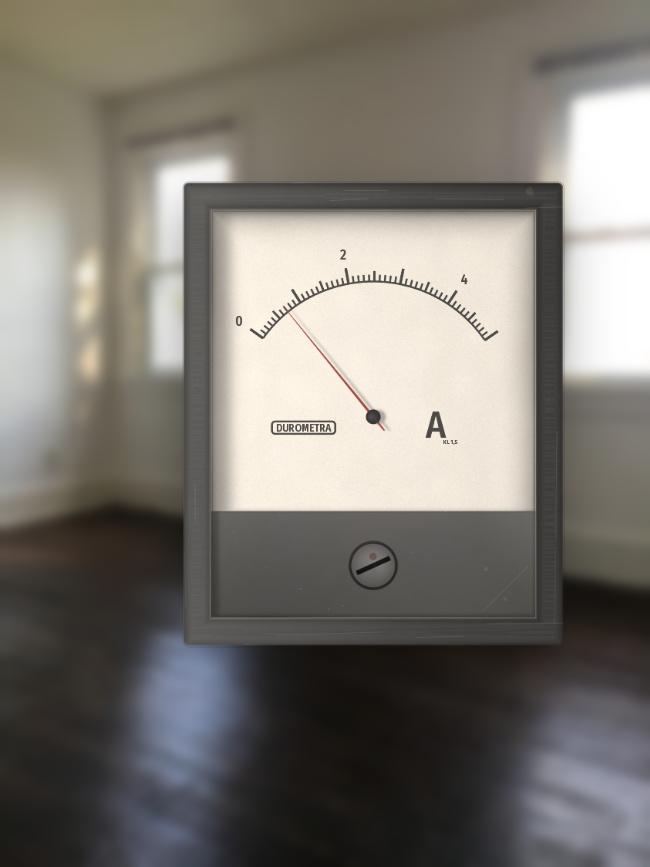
0.7 A
